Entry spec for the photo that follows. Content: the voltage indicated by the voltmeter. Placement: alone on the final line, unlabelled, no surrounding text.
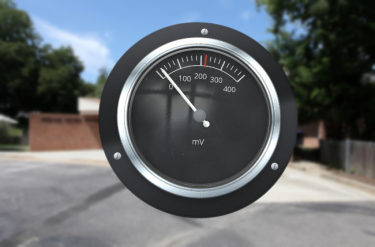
20 mV
